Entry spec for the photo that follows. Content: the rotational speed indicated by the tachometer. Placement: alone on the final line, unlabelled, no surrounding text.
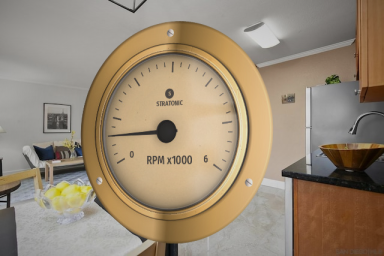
600 rpm
